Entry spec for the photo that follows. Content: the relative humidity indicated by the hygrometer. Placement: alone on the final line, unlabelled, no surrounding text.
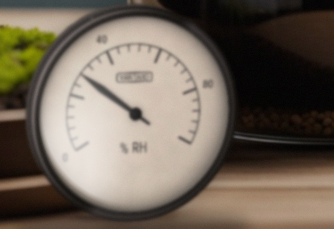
28 %
